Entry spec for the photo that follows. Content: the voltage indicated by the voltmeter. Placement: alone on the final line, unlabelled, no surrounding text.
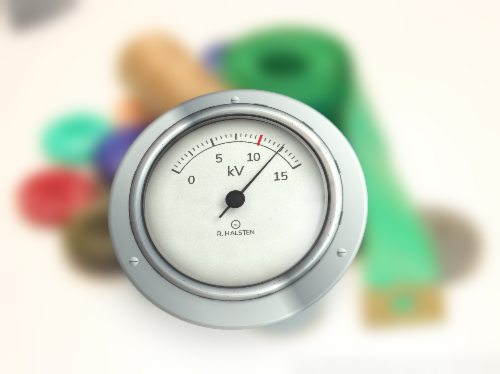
12.5 kV
